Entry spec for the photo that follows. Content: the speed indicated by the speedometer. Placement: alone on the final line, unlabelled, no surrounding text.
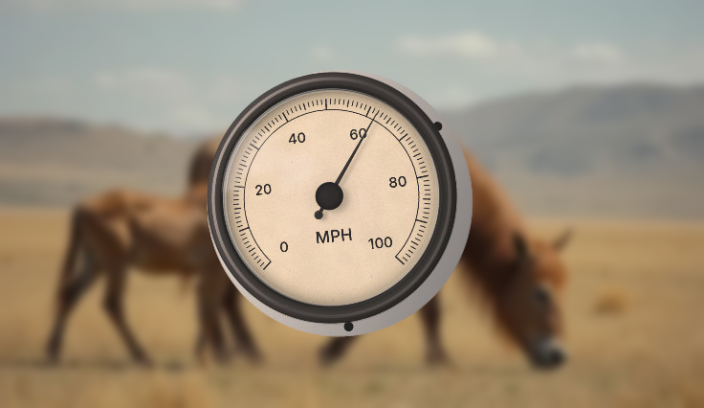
62 mph
